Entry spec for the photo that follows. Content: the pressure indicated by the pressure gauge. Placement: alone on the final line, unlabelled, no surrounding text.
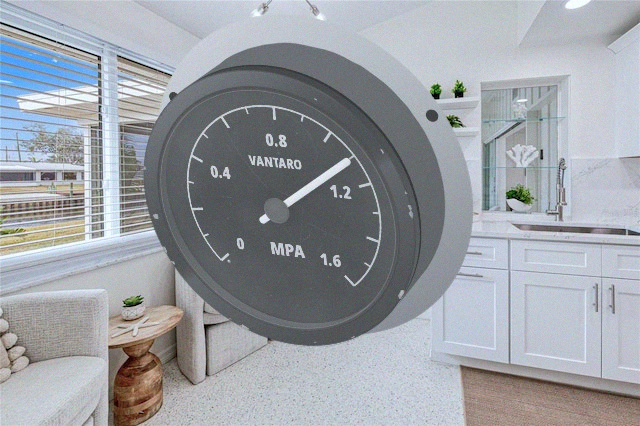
1.1 MPa
